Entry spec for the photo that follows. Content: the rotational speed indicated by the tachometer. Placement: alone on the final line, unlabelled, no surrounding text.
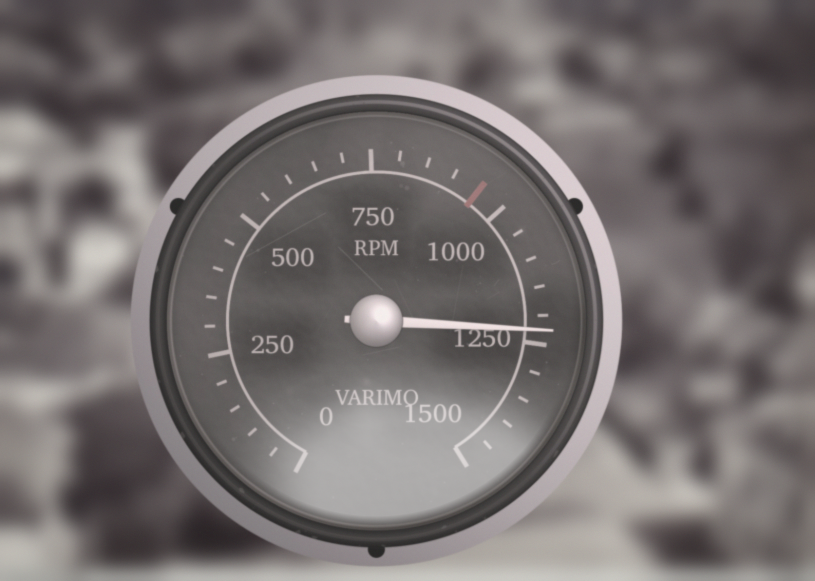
1225 rpm
